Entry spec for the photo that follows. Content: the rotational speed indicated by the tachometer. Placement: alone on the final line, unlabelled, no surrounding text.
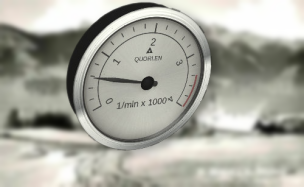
600 rpm
